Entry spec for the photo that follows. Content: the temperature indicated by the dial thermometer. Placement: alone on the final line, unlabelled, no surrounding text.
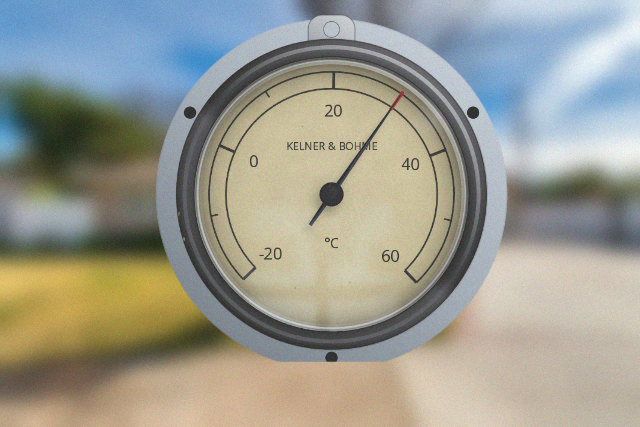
30 °C
